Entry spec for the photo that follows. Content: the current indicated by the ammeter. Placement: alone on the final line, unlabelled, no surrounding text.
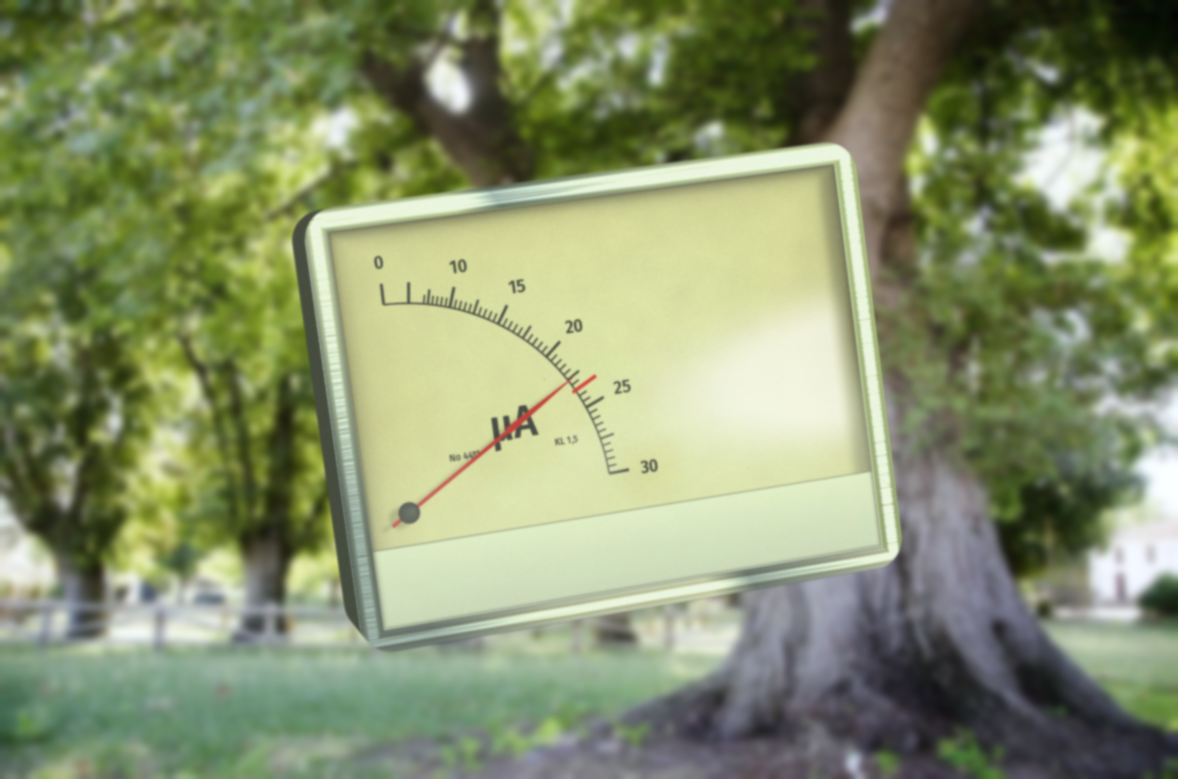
22.5 µA
